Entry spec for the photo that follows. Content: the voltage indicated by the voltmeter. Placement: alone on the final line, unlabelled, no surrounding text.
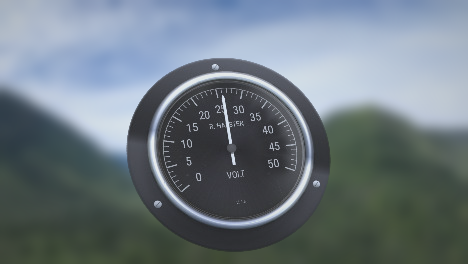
26 V
